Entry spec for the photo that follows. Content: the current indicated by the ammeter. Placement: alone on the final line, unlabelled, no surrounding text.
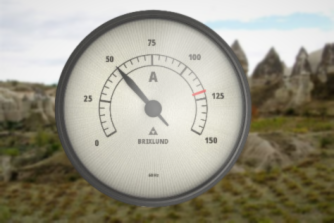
50 A
